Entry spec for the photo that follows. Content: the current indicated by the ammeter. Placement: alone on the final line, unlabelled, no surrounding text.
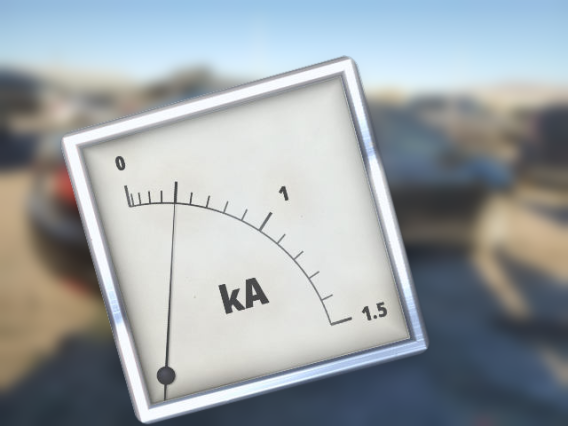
0.5 kA
